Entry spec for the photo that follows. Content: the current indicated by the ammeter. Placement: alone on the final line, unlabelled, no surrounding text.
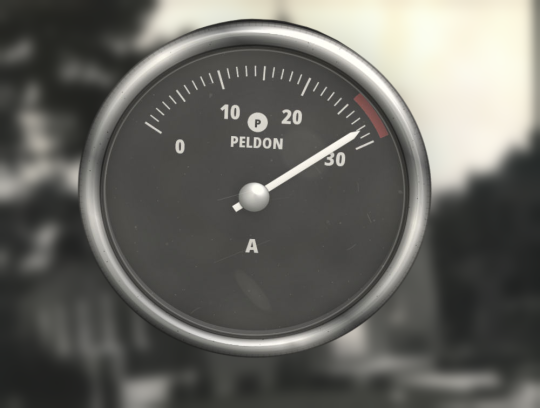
28 A
